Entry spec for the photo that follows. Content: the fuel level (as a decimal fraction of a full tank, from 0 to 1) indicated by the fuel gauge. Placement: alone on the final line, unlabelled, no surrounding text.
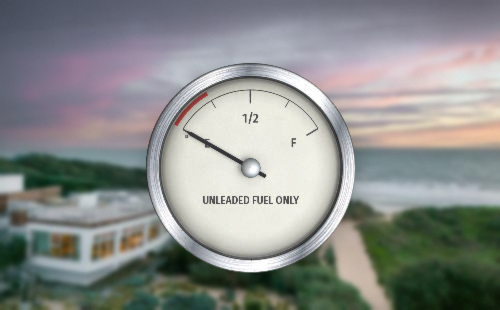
0
